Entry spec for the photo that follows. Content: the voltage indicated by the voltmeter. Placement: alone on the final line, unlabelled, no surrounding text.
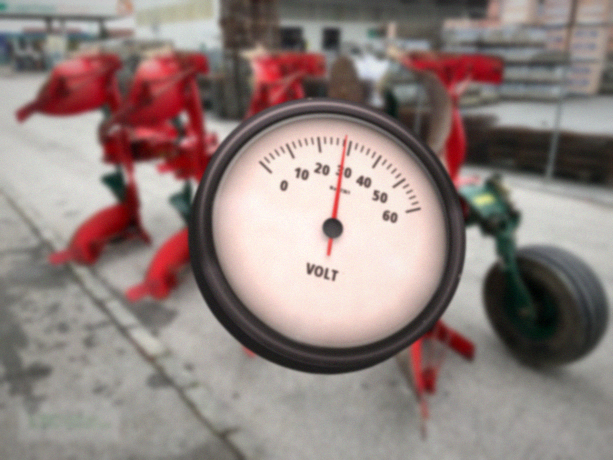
28 V
